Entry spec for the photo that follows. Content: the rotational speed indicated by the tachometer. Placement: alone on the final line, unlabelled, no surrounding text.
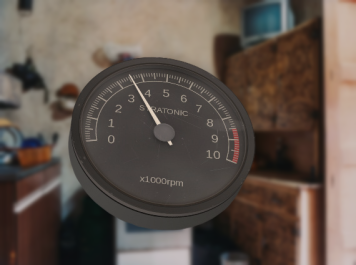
3500 rpm
